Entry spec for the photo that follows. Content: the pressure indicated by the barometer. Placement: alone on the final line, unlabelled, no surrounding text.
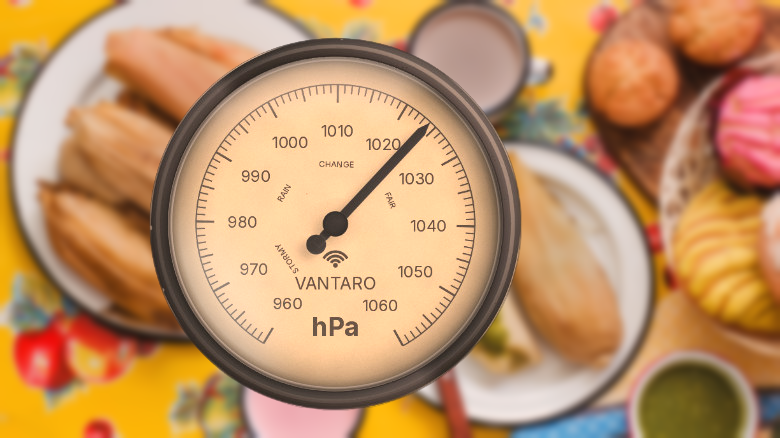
1024 hPa
